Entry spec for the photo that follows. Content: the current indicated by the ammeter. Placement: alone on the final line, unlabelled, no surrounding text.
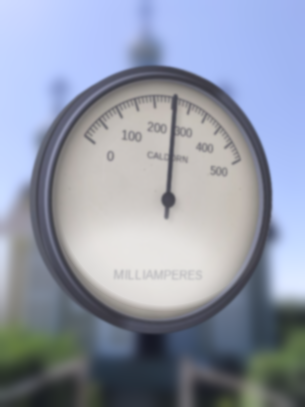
250 mA
